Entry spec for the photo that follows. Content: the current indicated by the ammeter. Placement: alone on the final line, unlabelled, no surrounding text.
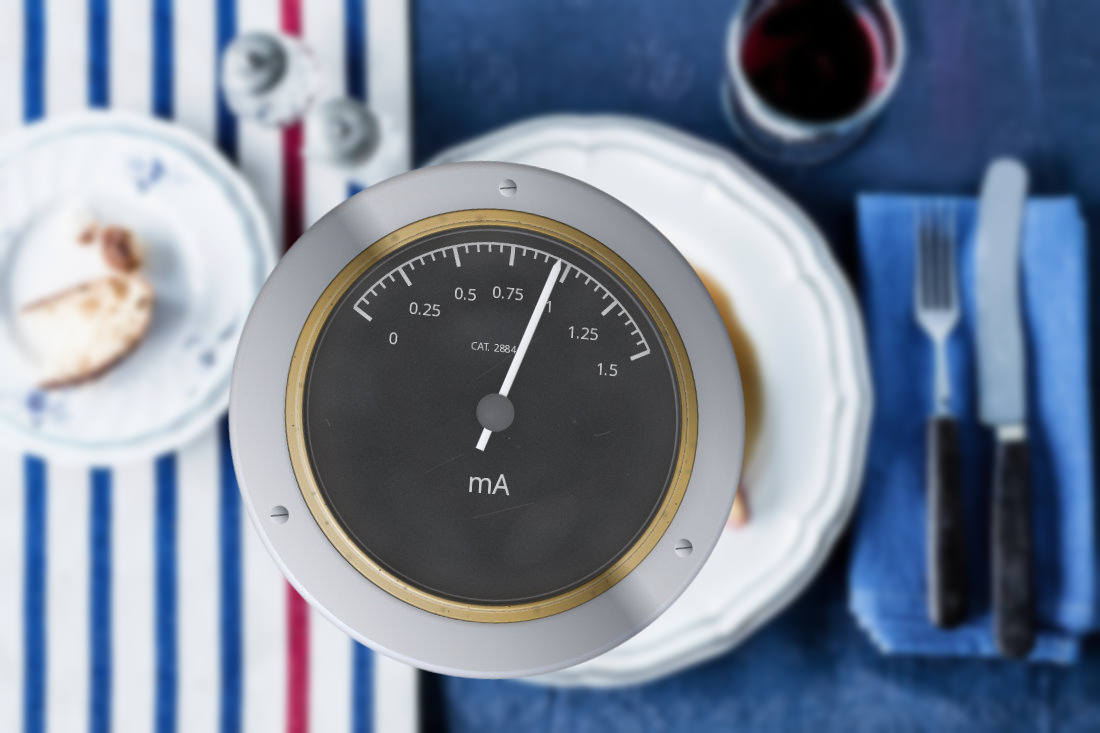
0.95 mA
